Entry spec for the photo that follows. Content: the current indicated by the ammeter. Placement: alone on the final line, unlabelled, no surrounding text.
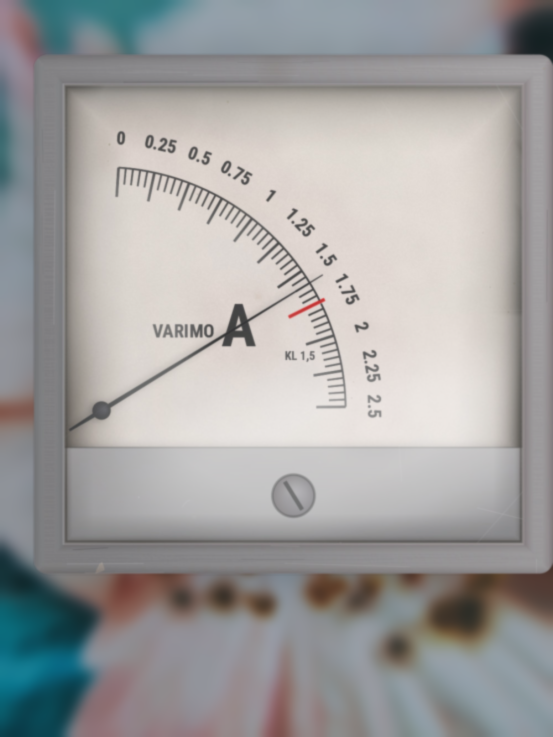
1.6 A
